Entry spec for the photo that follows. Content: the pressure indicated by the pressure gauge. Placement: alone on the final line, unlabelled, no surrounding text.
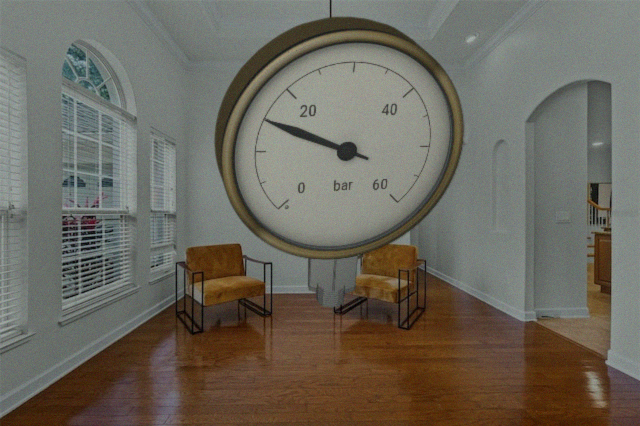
15 bar
